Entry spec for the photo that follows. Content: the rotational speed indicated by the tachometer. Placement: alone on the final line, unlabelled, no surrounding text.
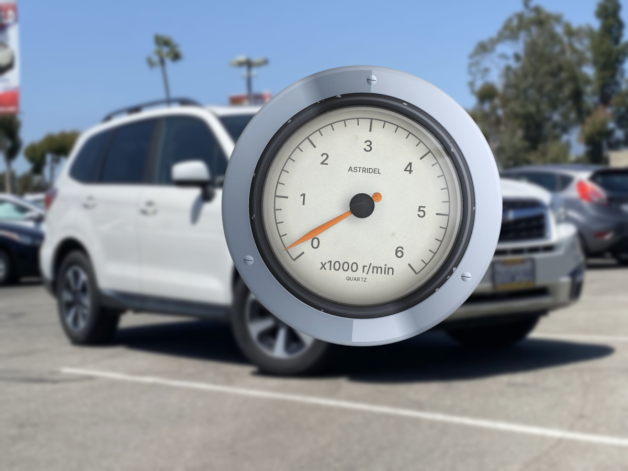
200 rpm
